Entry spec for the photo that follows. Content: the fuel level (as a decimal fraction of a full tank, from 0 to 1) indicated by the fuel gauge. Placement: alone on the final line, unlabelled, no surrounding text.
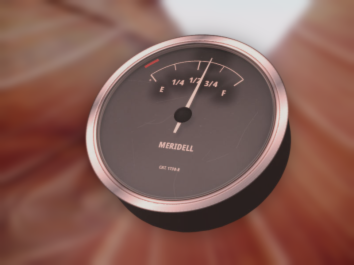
0.625
